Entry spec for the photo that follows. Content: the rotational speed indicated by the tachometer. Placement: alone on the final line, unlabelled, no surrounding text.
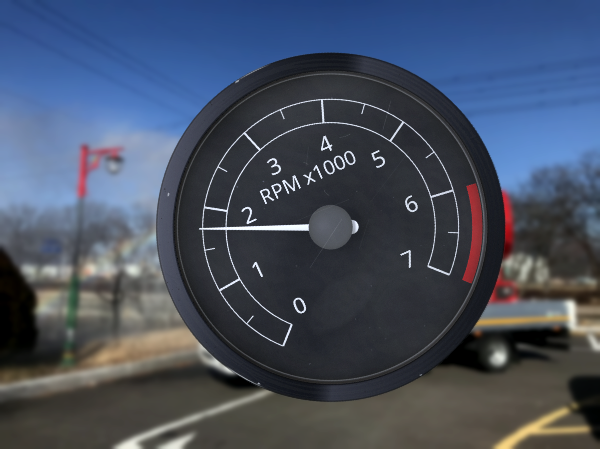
1750 rpm
